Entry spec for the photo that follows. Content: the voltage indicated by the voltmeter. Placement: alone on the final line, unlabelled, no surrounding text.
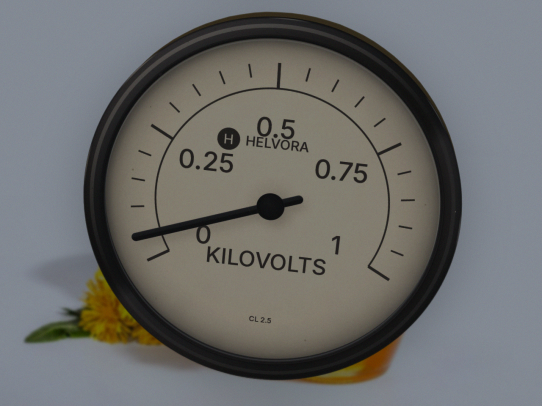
0.05 kV
